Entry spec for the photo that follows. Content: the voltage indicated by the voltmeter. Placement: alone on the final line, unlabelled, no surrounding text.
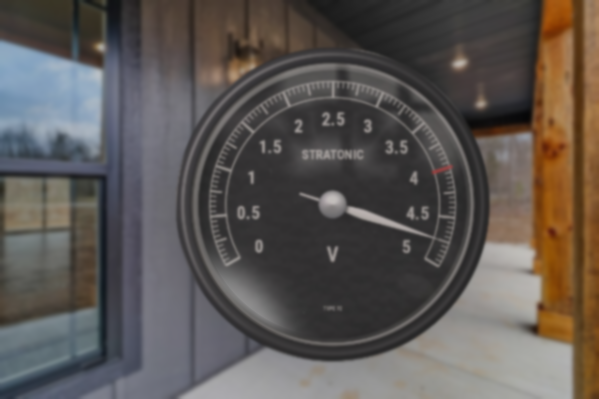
4.75 V
